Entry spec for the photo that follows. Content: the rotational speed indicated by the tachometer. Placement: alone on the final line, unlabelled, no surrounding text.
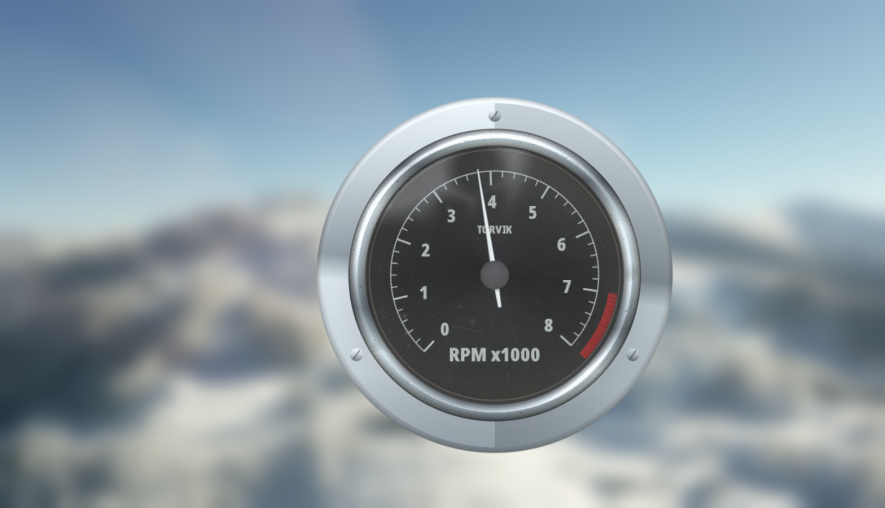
3800 rpm
